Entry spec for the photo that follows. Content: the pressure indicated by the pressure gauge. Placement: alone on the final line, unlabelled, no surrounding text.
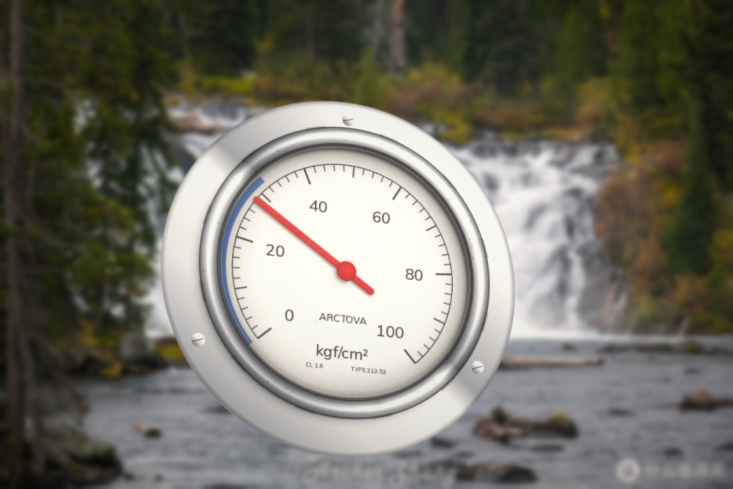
28 kg/cm²
